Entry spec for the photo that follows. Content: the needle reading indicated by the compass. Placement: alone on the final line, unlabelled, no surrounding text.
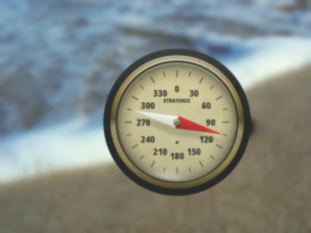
105 °
